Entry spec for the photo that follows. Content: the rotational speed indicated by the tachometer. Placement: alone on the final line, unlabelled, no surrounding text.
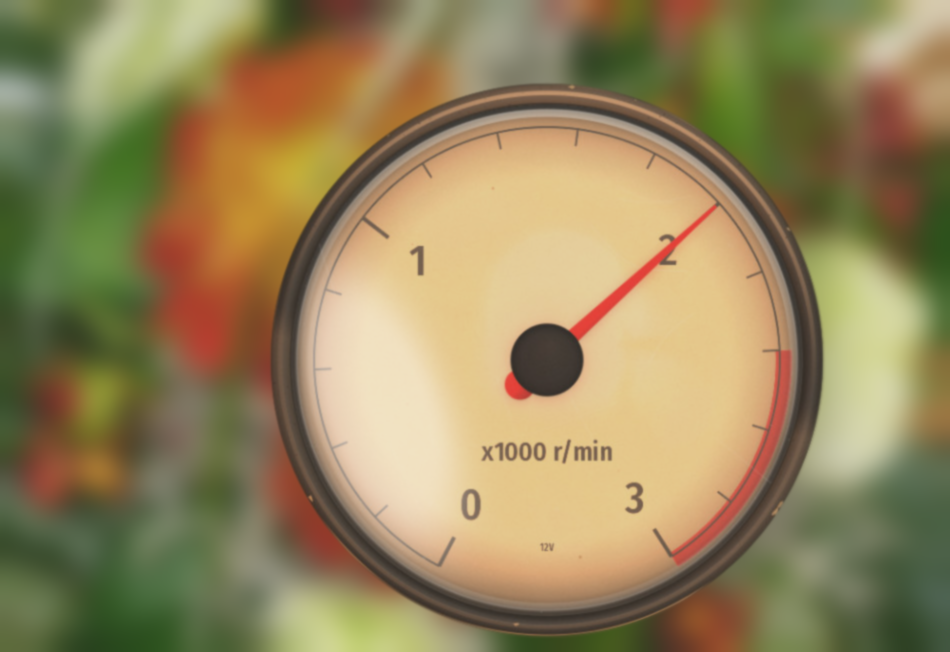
2000 rpm
